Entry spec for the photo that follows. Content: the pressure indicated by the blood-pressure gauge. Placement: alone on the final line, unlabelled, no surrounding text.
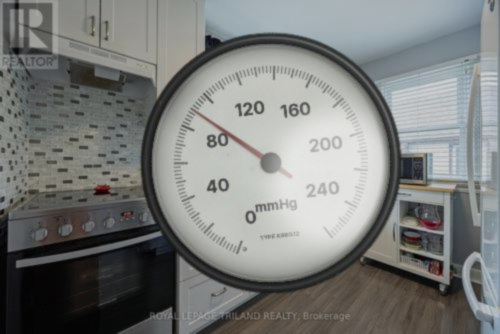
90 mmHg
